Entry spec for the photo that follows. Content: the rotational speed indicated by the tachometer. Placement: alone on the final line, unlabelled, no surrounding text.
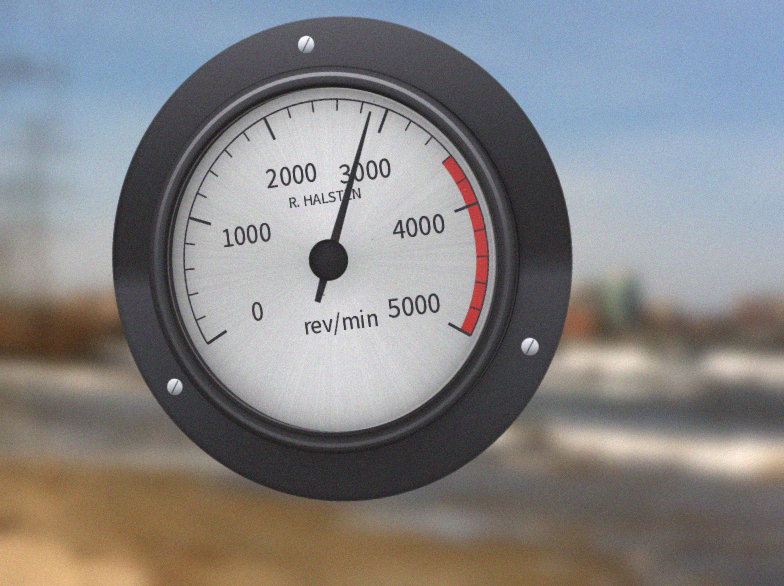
2900 rpm
